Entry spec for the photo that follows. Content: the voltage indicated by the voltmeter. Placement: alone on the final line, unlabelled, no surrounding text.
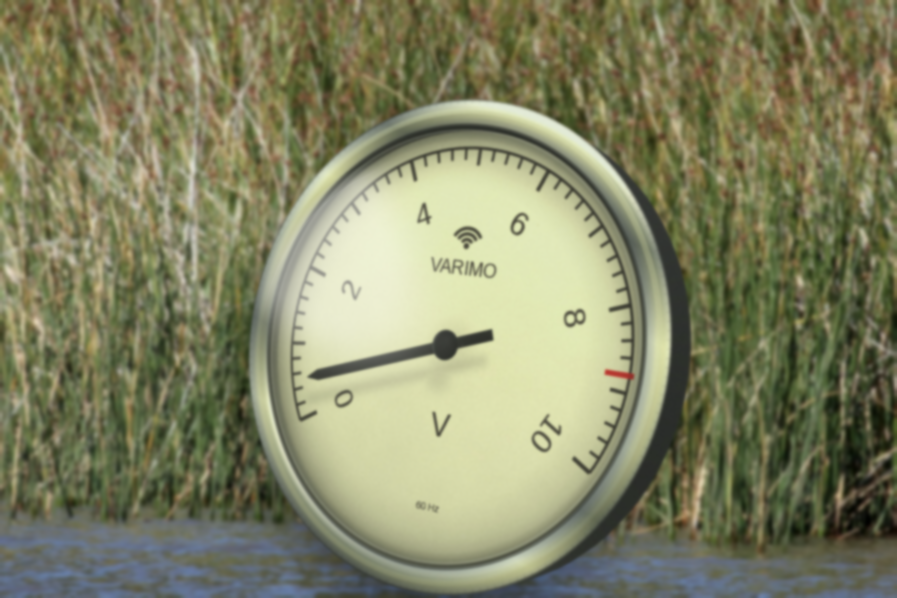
0.5 V
